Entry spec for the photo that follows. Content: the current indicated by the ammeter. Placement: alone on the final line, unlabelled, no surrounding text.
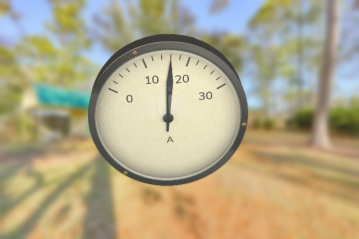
16 A
